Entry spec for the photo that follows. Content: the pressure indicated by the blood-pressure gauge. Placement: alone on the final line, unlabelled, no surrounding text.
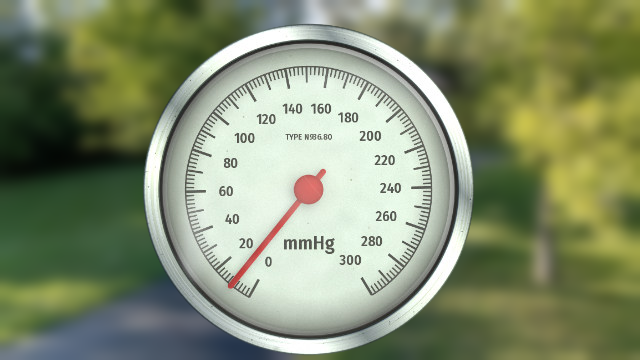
10 mmHg
